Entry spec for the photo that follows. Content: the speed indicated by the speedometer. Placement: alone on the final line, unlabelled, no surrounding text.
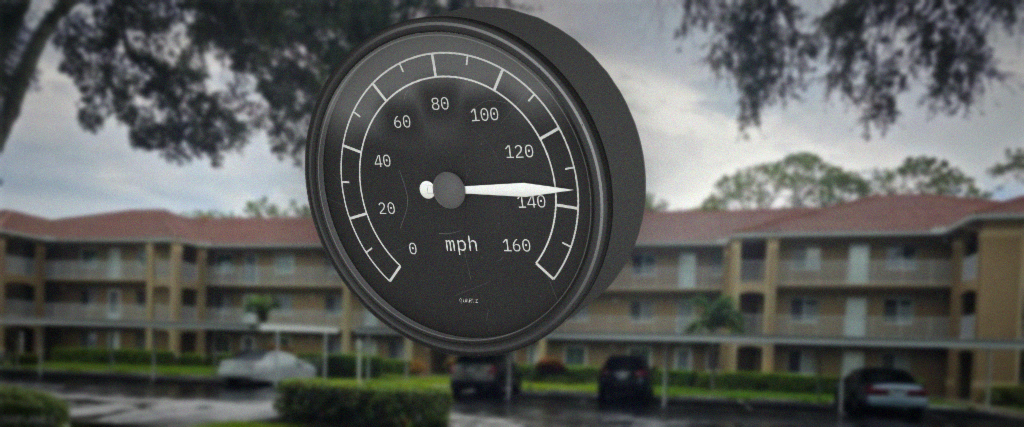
135 mph
